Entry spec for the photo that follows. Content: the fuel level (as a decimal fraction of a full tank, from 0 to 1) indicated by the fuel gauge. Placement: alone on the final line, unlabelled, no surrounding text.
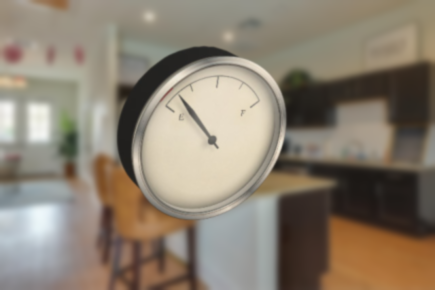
0.125
